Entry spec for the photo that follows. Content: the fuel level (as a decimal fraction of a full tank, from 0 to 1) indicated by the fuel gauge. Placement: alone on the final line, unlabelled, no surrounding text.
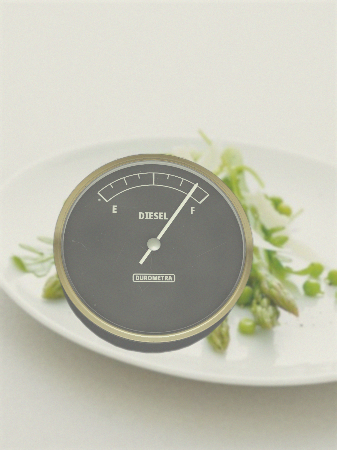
0.875
